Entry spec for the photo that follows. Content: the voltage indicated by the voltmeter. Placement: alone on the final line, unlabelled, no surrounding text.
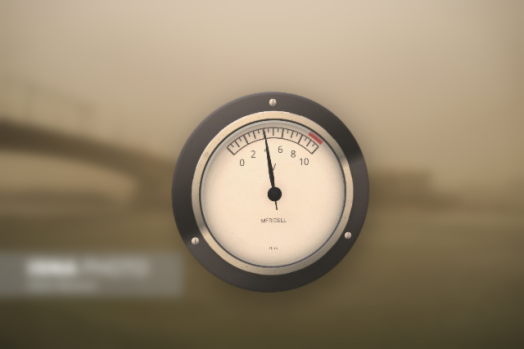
4 V
